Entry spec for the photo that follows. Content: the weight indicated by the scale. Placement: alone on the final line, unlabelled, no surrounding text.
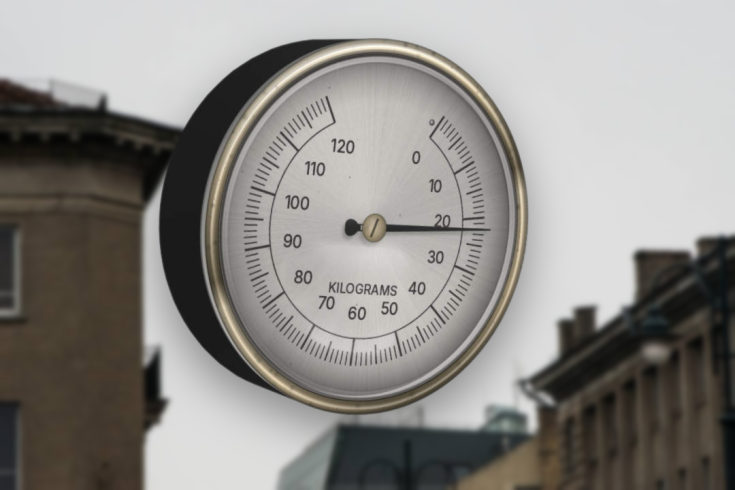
22 kg
